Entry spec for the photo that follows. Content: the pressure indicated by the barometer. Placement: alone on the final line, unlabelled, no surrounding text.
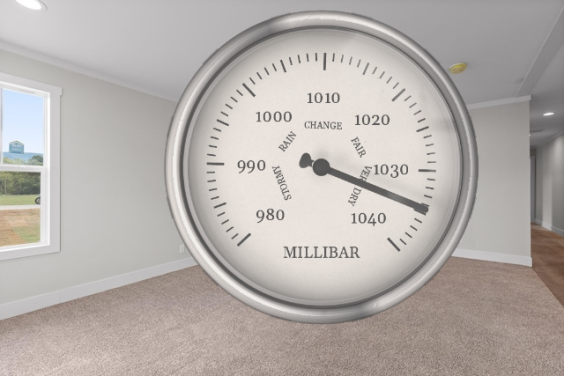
1034.5 mbar
